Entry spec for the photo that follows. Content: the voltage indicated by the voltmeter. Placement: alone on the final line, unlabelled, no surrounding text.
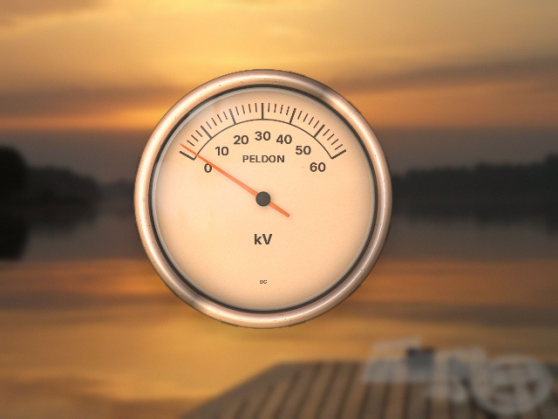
2 kV
